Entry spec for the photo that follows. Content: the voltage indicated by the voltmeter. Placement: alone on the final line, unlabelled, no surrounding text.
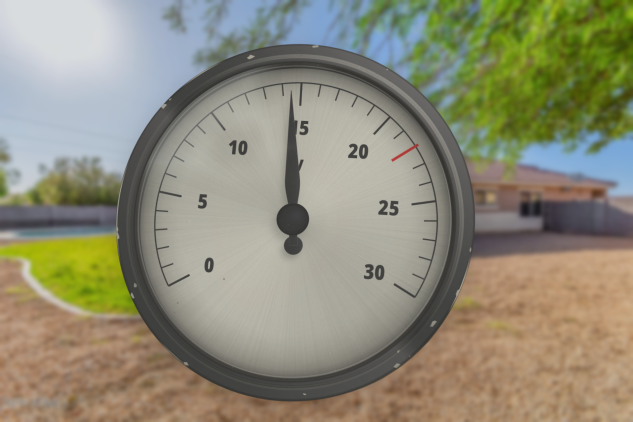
14.5 V
